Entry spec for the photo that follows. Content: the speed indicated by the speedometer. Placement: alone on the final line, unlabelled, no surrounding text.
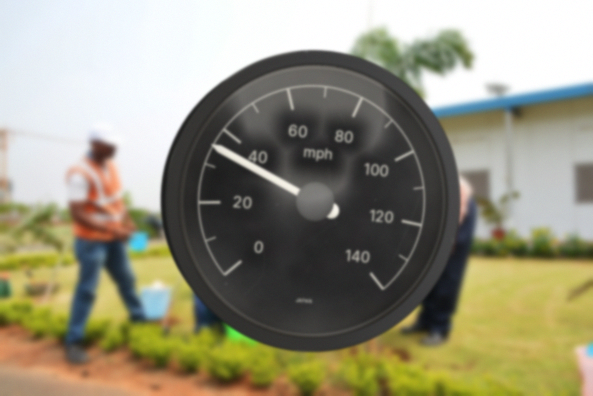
35 mph
